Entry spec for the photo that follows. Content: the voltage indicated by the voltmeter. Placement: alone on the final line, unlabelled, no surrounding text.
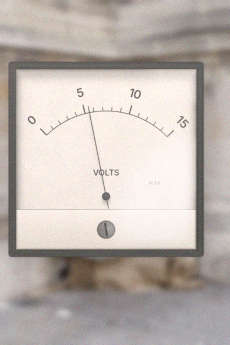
5.5 V
